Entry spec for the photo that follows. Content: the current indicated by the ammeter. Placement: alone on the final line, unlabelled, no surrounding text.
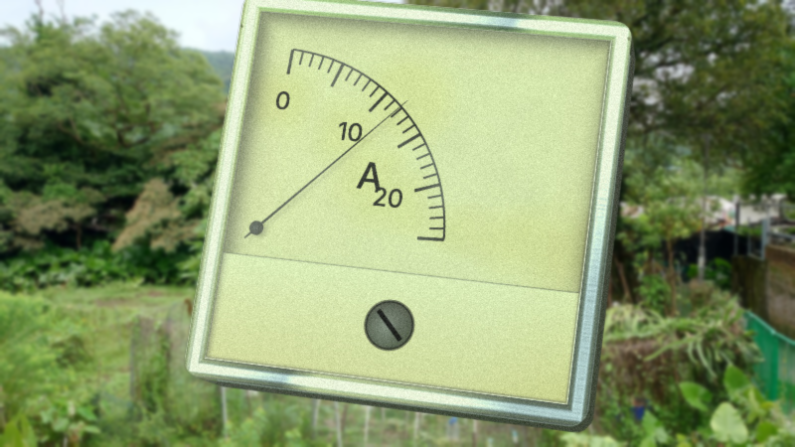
12 A
